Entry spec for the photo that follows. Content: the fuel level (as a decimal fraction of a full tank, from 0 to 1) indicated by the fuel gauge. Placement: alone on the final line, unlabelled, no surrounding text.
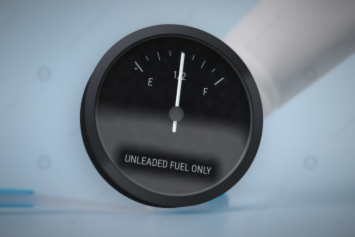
0.5
